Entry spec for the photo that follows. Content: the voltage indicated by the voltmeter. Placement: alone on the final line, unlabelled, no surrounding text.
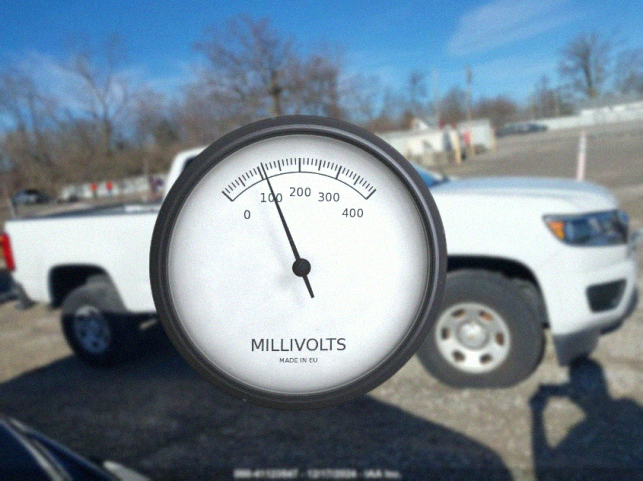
110 mV
